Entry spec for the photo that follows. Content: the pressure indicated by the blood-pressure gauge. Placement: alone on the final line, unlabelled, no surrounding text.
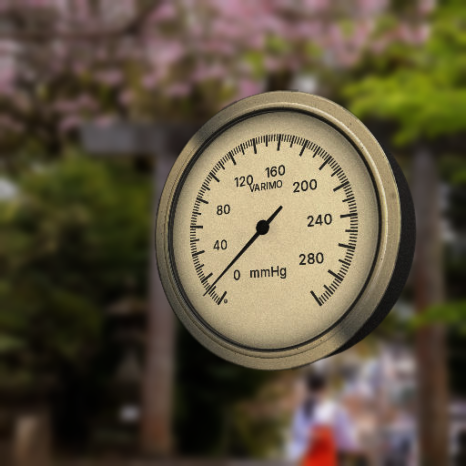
10 mmHg
